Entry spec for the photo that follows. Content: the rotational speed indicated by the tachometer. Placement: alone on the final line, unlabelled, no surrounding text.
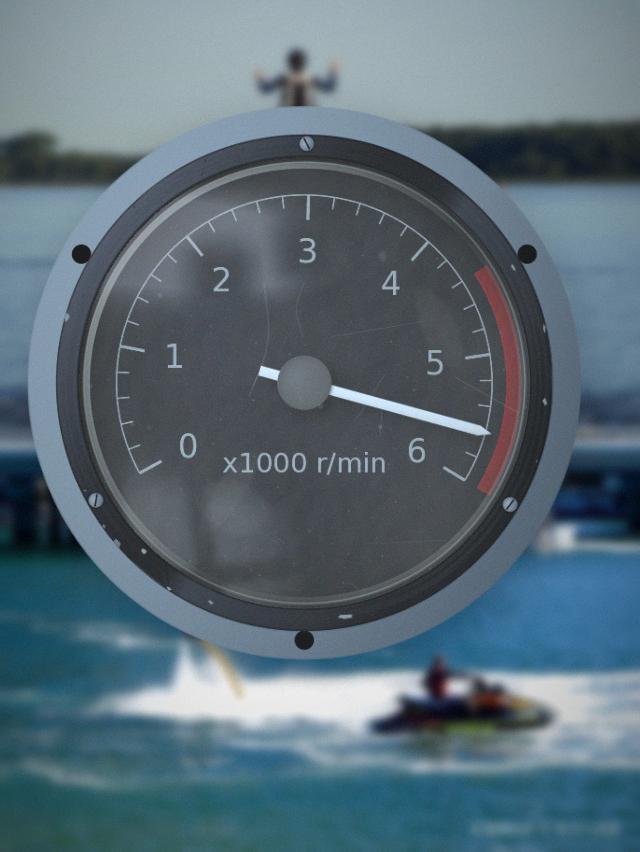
5600 rpm
